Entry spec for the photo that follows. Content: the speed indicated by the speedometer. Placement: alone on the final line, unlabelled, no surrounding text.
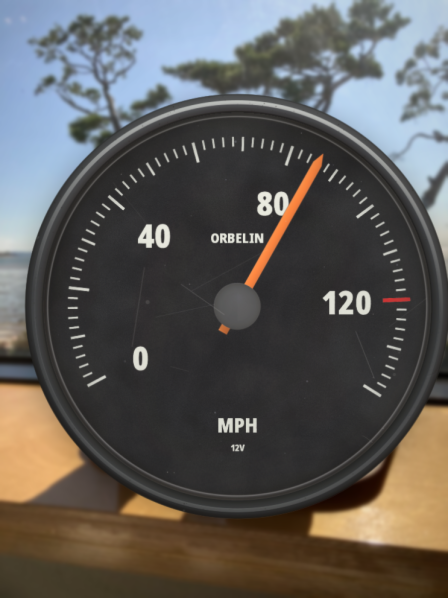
86 mph
